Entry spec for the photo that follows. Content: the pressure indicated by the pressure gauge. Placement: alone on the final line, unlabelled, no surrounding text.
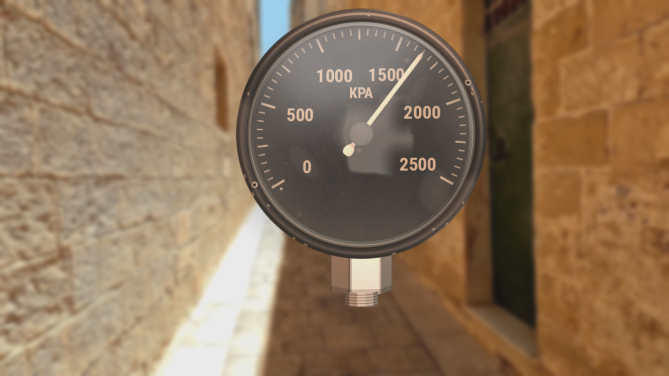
1650 kPa
